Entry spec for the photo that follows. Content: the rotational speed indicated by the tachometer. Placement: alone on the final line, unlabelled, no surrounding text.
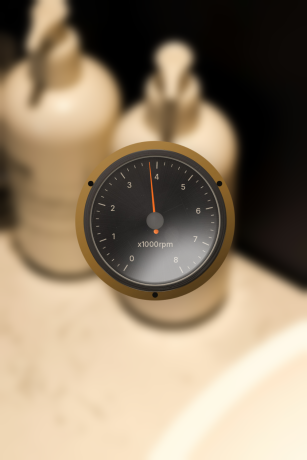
3800 rpm
